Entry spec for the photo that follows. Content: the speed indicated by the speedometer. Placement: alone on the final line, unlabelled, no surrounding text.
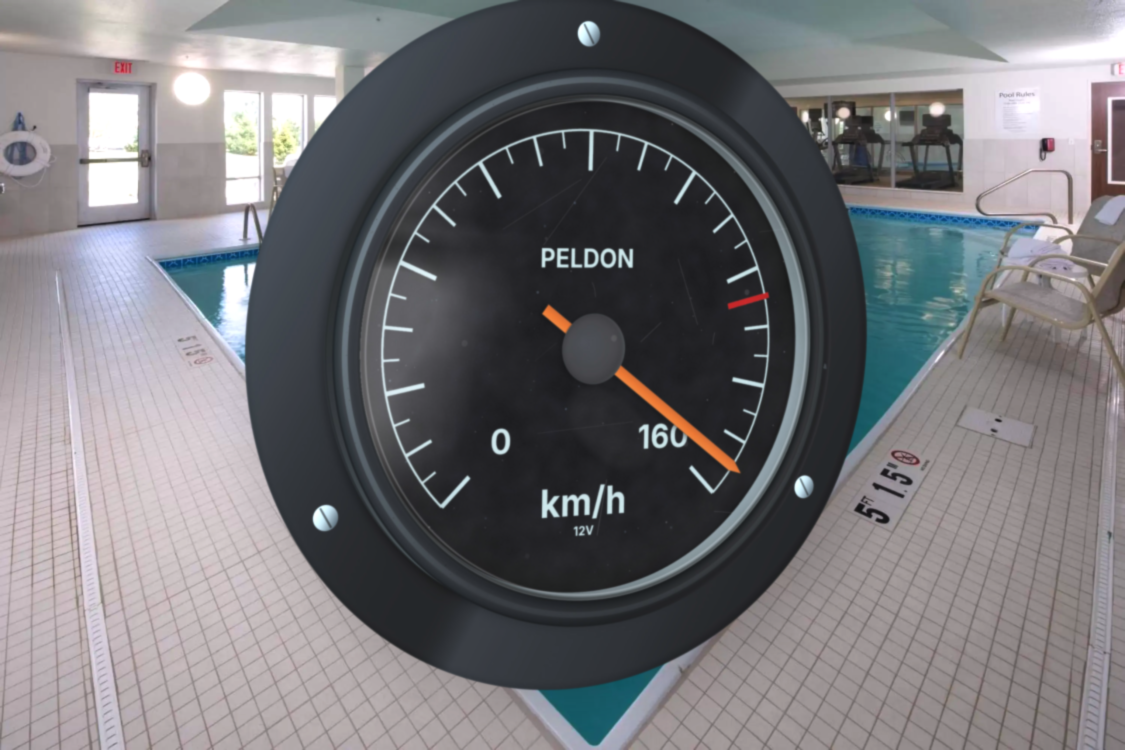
155 km/h
